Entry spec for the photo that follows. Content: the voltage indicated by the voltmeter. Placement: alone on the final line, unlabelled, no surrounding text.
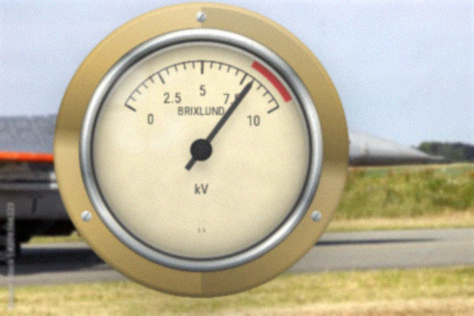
8 kV
